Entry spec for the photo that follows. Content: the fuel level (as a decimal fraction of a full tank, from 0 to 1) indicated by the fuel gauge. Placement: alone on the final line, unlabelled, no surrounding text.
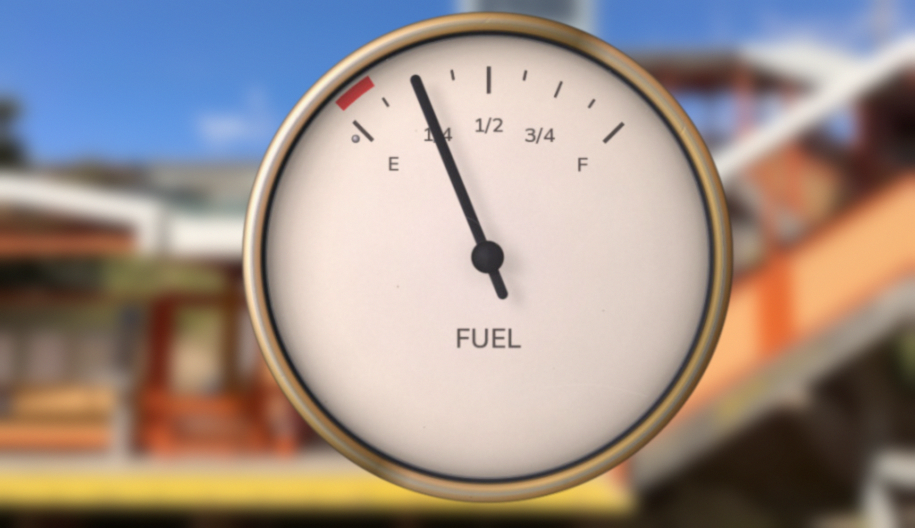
0.25
